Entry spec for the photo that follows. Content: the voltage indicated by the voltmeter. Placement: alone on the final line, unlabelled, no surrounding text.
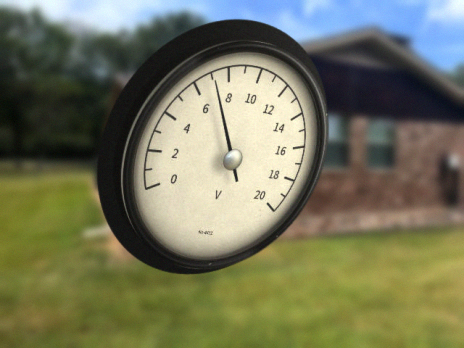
7 V
